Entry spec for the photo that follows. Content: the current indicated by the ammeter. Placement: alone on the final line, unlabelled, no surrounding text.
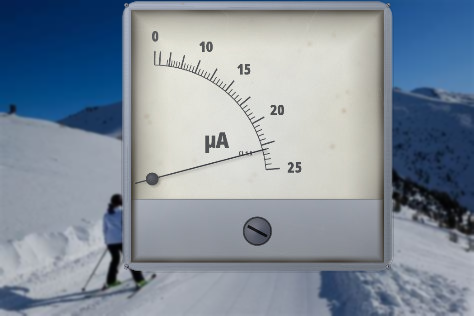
23 µA
